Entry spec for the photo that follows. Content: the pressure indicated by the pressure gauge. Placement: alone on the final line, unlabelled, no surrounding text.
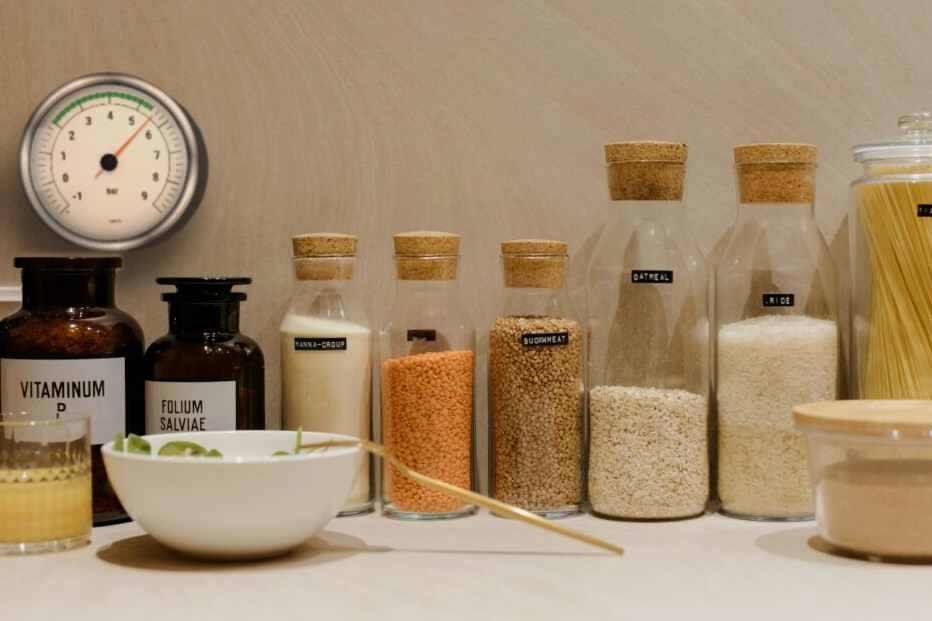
5.6 bar
